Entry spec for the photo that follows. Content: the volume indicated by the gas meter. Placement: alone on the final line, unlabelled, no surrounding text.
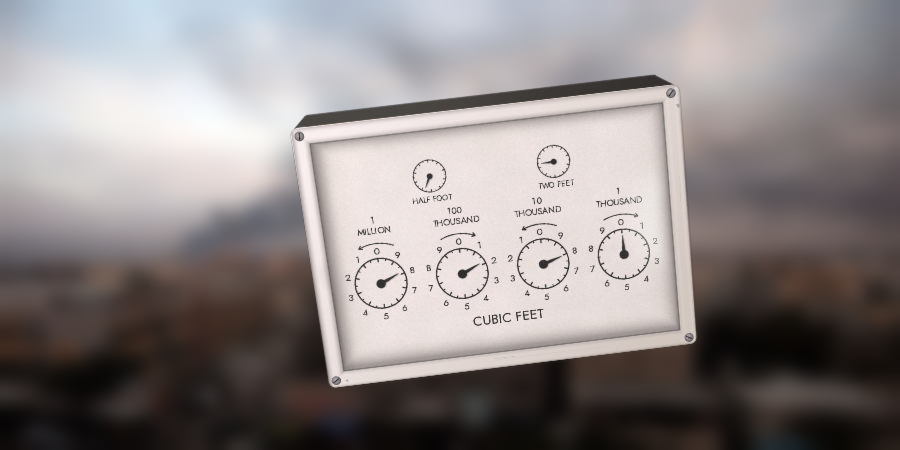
818000 ft³
